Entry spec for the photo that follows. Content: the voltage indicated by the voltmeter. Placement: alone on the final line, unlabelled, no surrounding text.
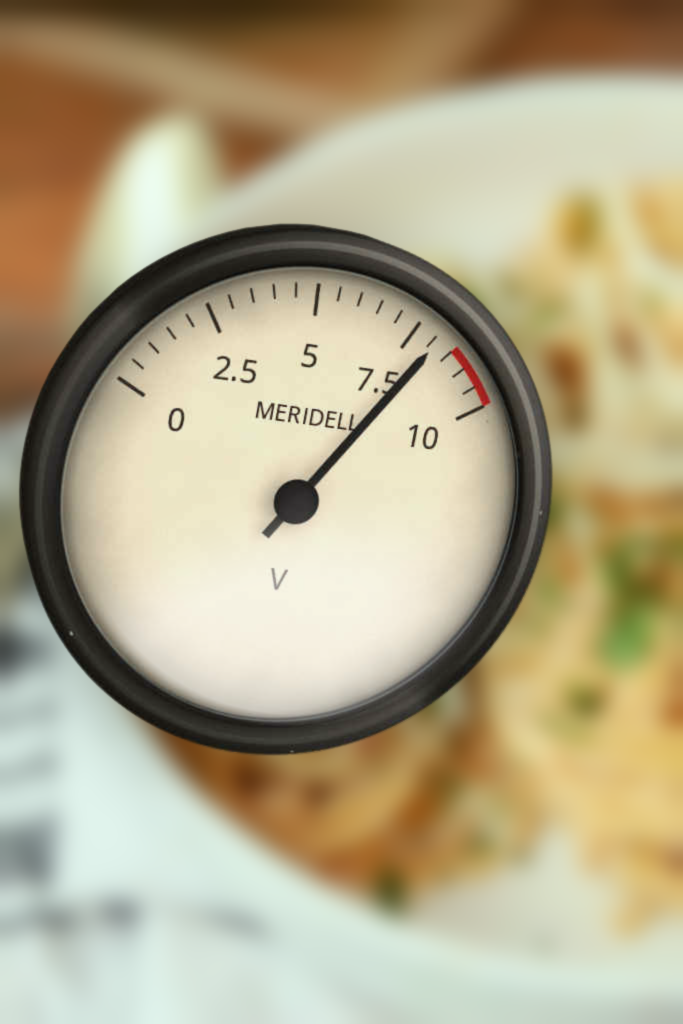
8 V
